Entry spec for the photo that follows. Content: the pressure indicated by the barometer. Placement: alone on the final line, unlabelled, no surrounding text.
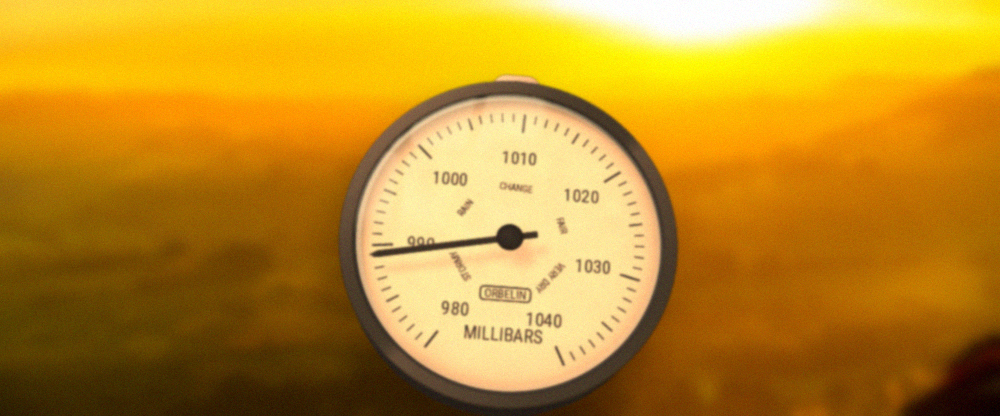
989 mbar
